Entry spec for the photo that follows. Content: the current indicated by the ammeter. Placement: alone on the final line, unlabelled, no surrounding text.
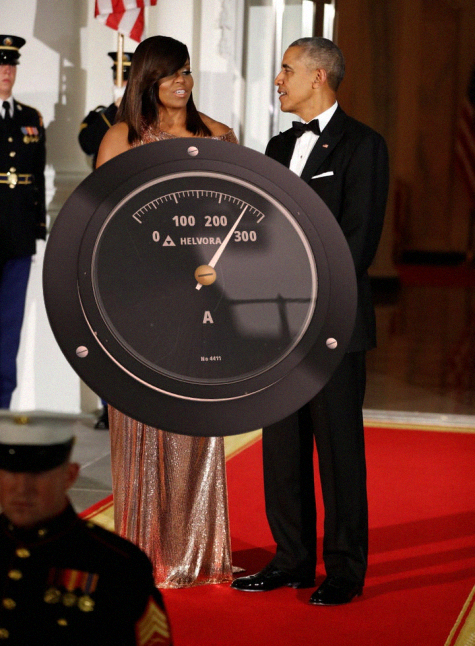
260 A
